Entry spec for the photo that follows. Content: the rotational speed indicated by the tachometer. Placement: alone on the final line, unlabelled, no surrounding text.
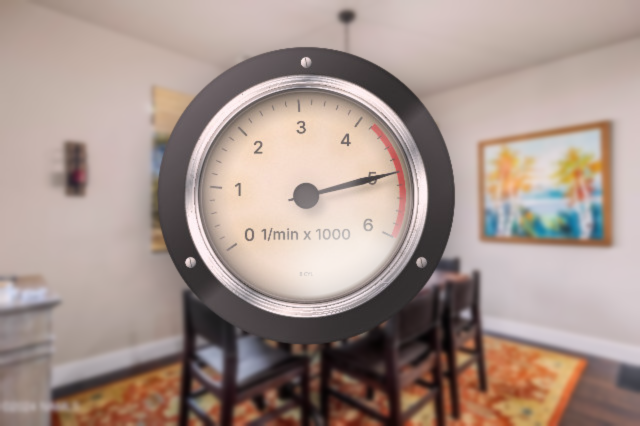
5000 rpm
